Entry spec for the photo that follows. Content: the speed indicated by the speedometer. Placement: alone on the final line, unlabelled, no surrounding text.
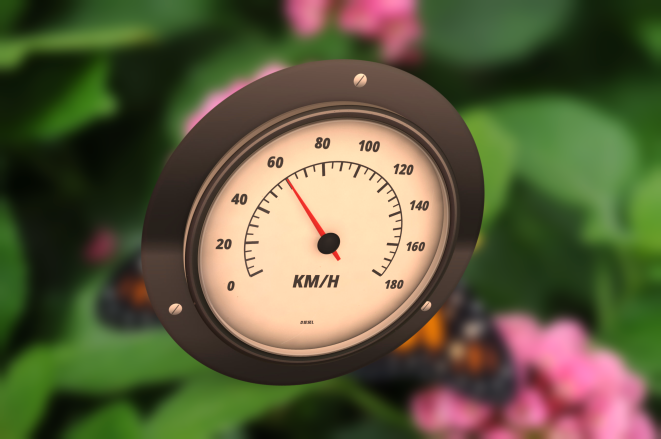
60 km/h
